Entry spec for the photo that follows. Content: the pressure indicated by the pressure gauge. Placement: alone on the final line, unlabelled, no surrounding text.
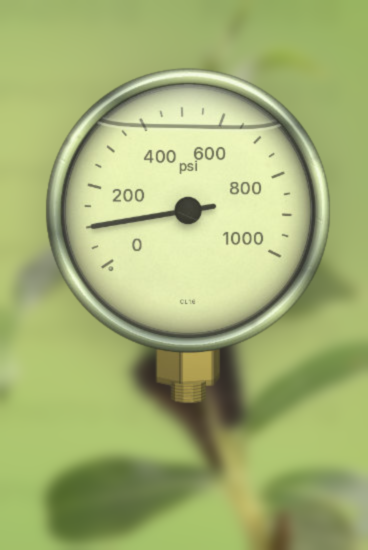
100 psi
